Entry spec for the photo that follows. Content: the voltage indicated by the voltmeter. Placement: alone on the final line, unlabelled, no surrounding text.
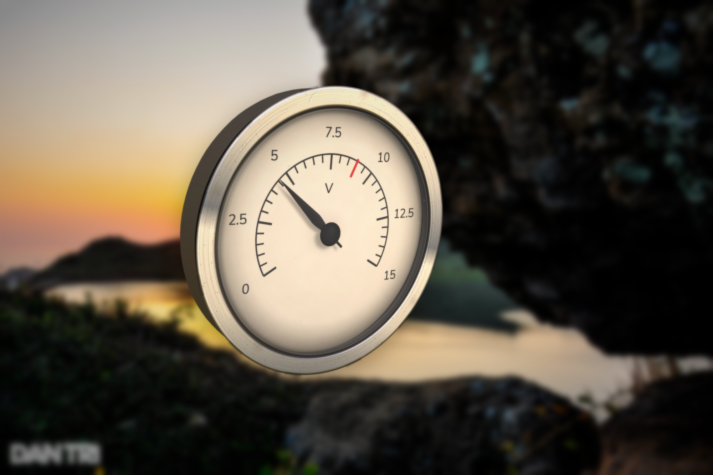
4.5 V
